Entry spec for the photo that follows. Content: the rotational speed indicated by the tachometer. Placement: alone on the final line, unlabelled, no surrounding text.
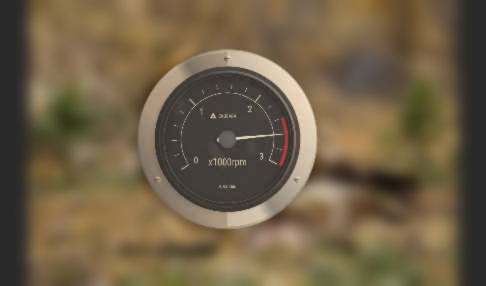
2600 rpm
